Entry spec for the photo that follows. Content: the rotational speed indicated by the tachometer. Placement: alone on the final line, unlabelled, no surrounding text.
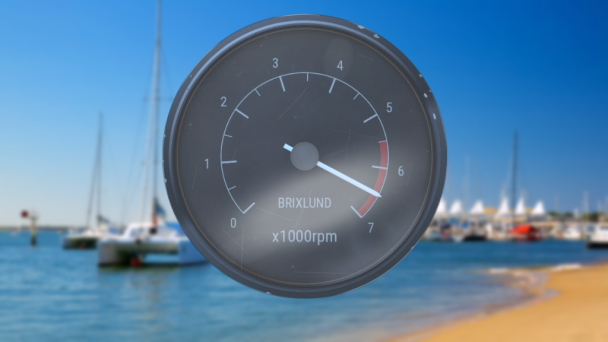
6500 rpm
